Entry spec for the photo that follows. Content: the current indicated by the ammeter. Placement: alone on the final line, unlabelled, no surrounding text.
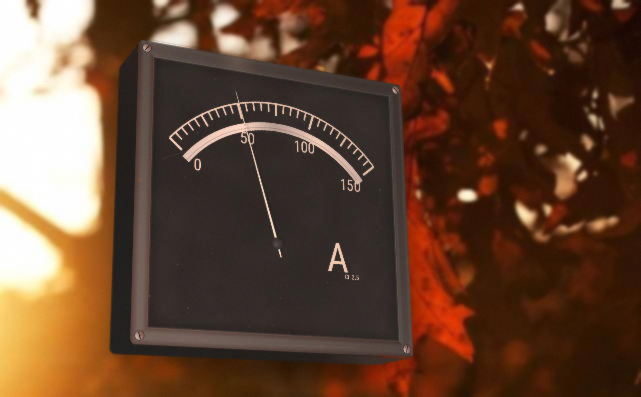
50 A
